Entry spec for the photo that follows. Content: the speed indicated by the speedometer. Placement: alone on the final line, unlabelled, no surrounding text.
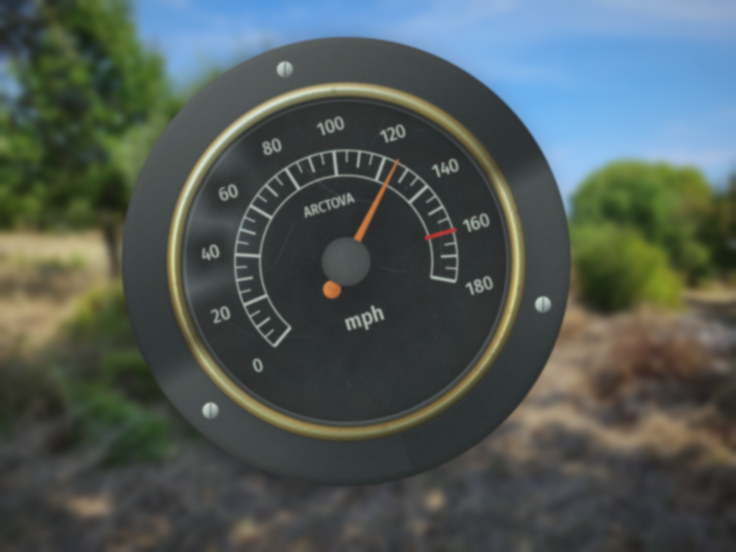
125 mph
